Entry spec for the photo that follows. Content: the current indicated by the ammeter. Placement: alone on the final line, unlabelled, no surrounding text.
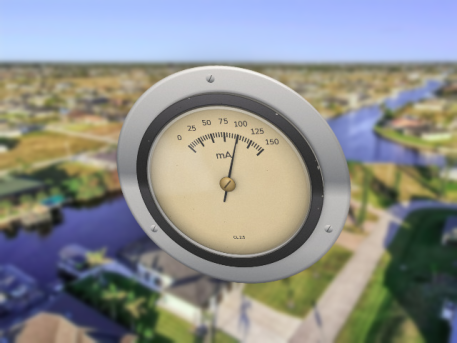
100 mA
